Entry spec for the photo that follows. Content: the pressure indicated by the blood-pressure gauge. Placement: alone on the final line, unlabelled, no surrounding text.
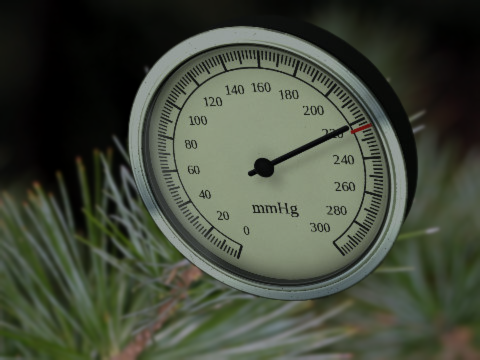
220 mmHg
